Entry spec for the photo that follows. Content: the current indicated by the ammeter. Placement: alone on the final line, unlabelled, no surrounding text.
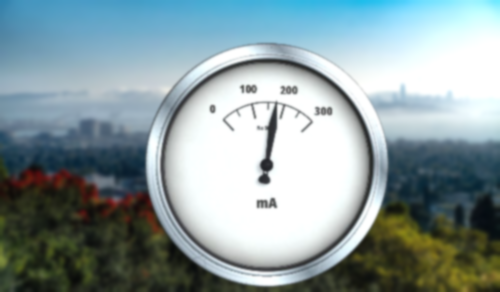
175 mA
